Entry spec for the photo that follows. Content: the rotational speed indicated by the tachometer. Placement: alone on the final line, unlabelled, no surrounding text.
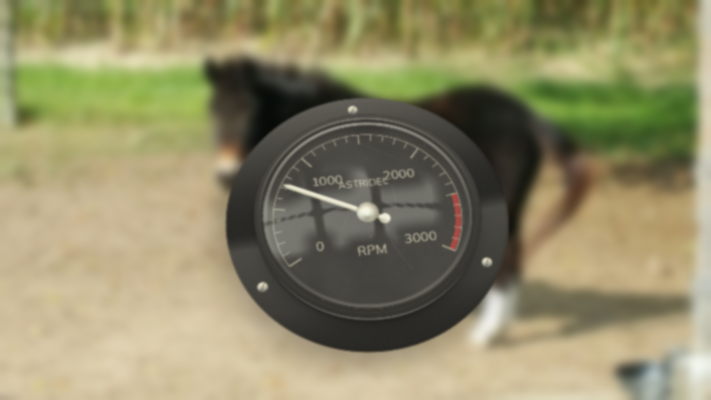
700 rpm
